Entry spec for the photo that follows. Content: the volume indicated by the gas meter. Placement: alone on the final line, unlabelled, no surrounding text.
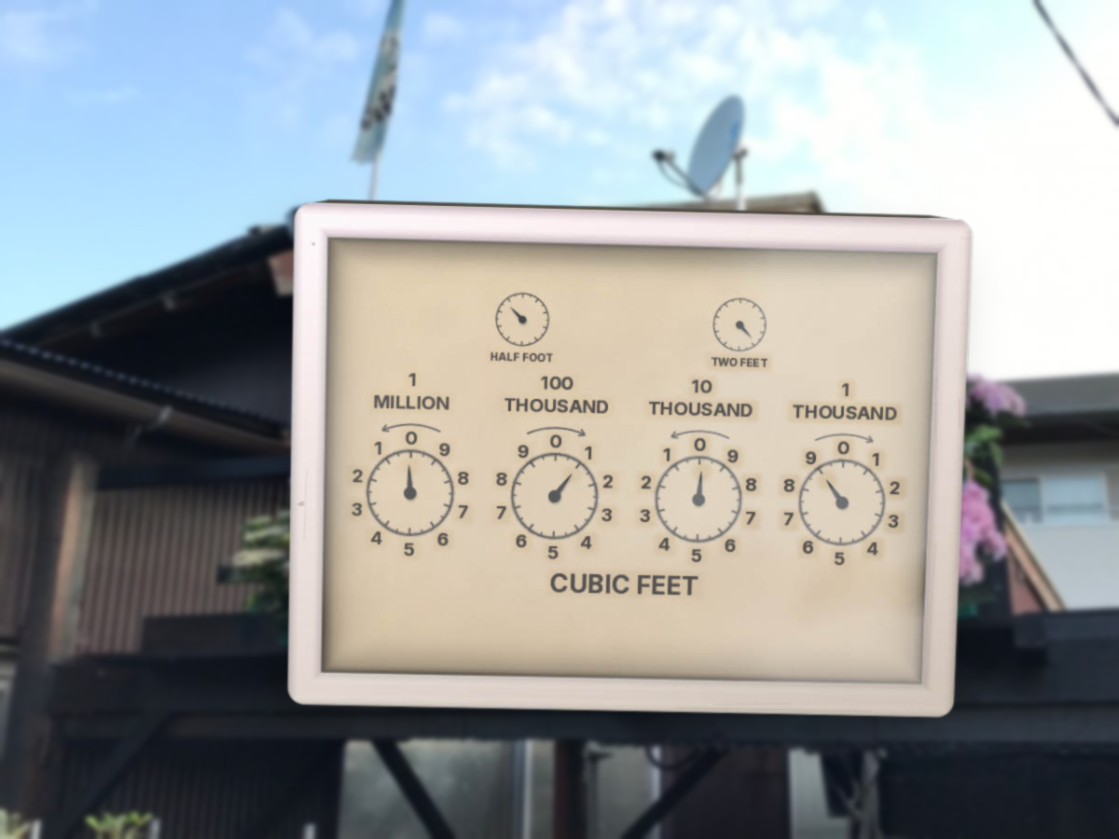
9900 ft³
